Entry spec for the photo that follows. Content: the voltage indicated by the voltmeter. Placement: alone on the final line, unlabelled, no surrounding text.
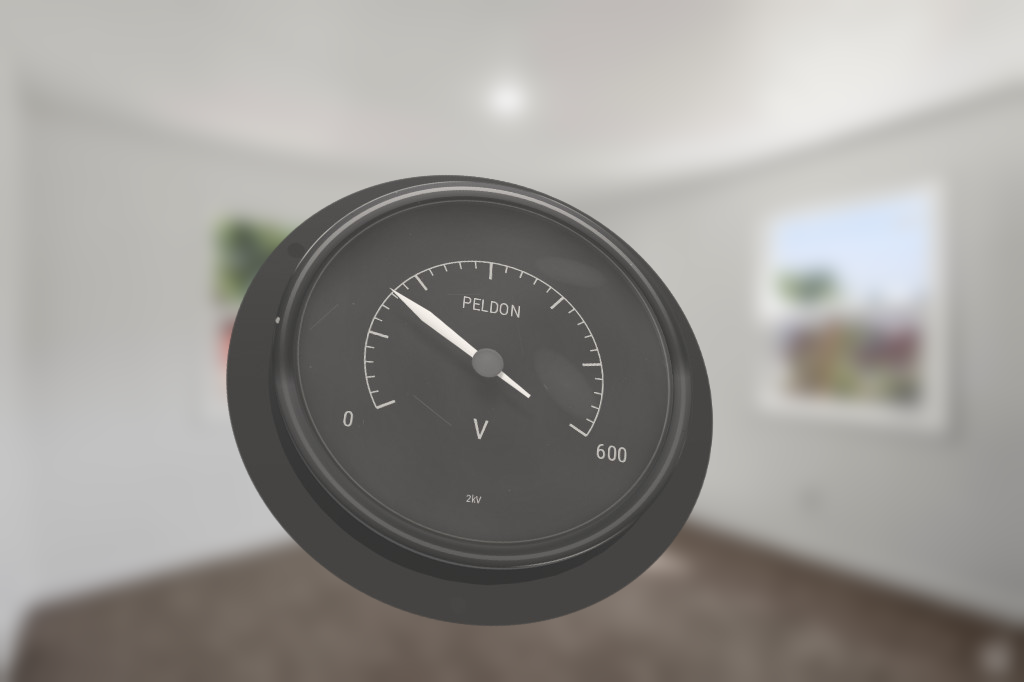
160 V
